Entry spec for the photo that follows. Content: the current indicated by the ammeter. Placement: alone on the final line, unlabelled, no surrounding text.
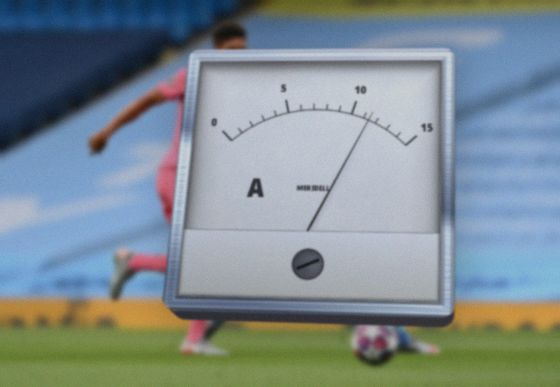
11.5 A
